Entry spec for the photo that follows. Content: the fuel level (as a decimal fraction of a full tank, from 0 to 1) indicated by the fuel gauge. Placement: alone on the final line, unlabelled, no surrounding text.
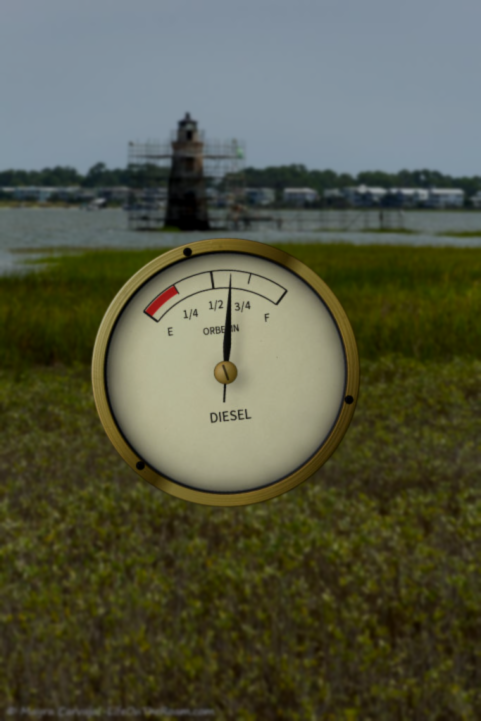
0.625
